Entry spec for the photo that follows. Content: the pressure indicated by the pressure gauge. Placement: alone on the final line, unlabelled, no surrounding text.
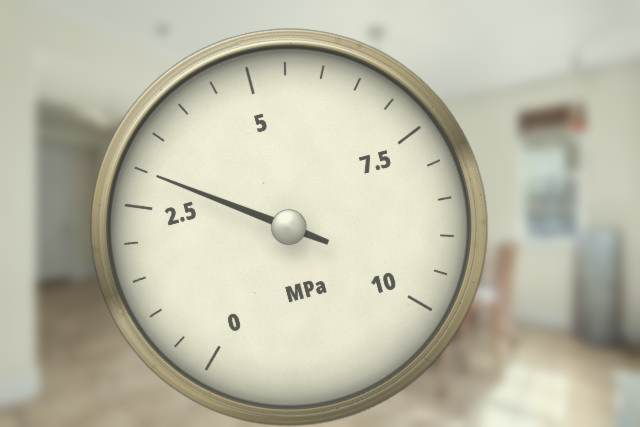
3 MPa
